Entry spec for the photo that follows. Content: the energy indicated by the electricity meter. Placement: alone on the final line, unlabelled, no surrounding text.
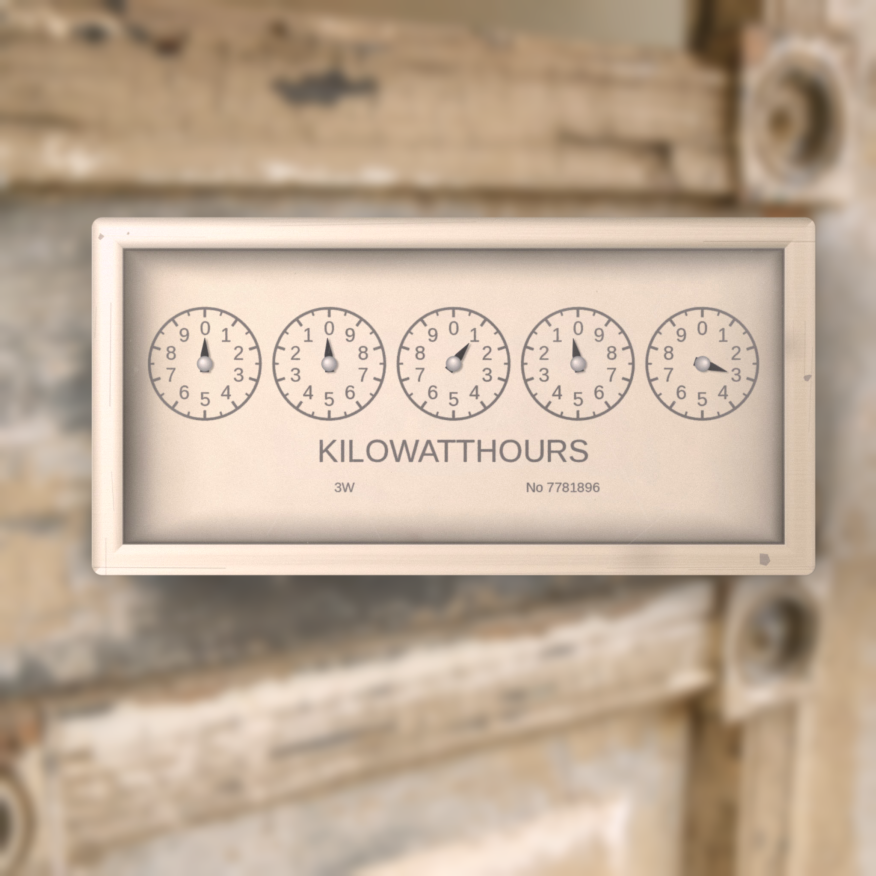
103 kWh
